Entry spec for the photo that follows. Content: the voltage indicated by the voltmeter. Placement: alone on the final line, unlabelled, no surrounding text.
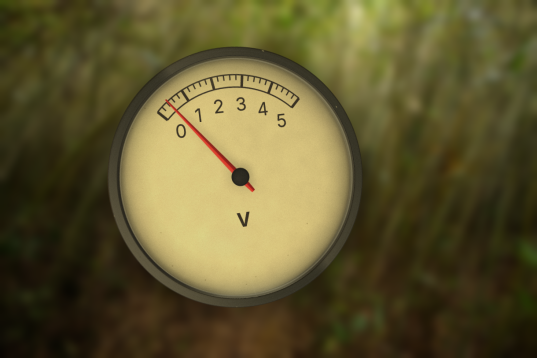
0.4 V
